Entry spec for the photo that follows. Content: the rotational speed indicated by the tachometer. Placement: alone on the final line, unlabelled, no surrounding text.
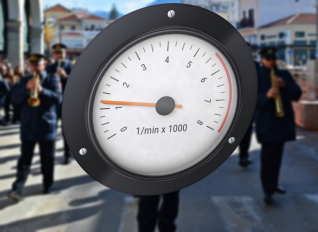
1250 rpm
